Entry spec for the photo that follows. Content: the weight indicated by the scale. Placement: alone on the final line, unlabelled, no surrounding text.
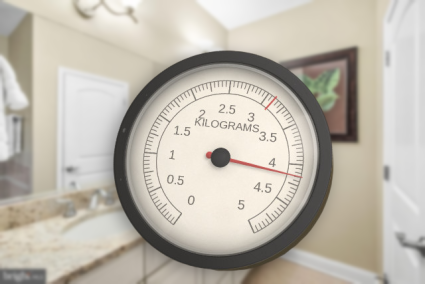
4.15 kg
